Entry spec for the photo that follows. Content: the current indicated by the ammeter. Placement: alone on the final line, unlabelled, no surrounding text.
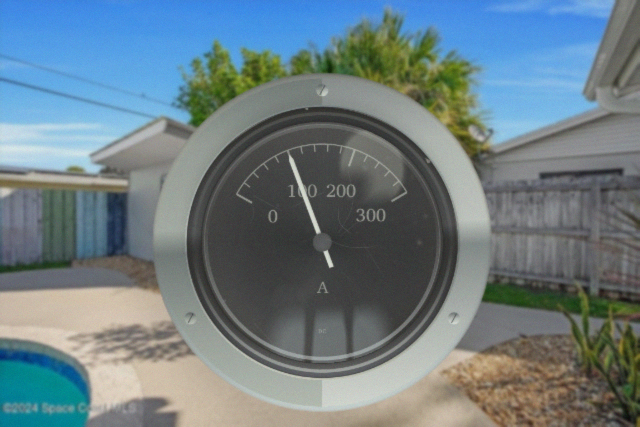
100 A
